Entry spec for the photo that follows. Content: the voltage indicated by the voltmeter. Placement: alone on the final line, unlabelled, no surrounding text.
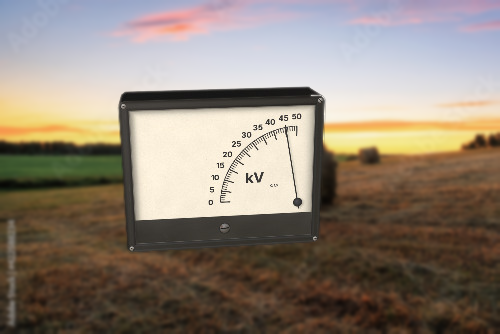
45 kV
